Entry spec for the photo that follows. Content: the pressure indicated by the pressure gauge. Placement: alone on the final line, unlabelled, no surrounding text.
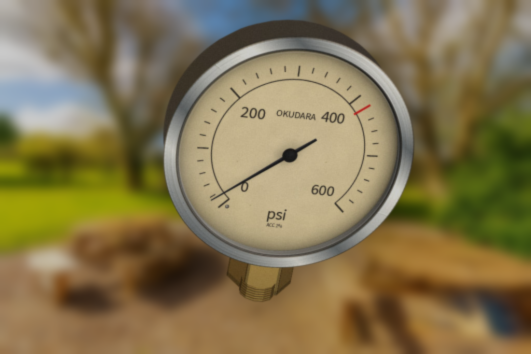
20 psi
